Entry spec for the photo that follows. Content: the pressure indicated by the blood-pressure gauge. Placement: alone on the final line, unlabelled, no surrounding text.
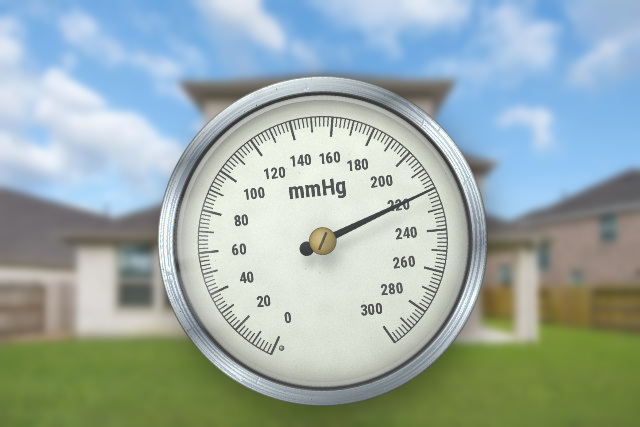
220 mmHg
